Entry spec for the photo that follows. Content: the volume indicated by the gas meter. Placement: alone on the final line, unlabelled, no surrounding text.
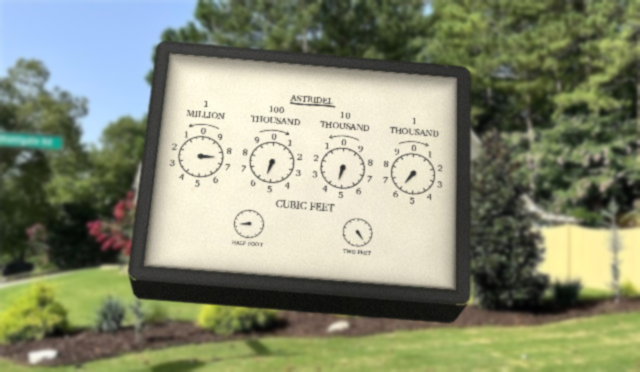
754600 ft³
